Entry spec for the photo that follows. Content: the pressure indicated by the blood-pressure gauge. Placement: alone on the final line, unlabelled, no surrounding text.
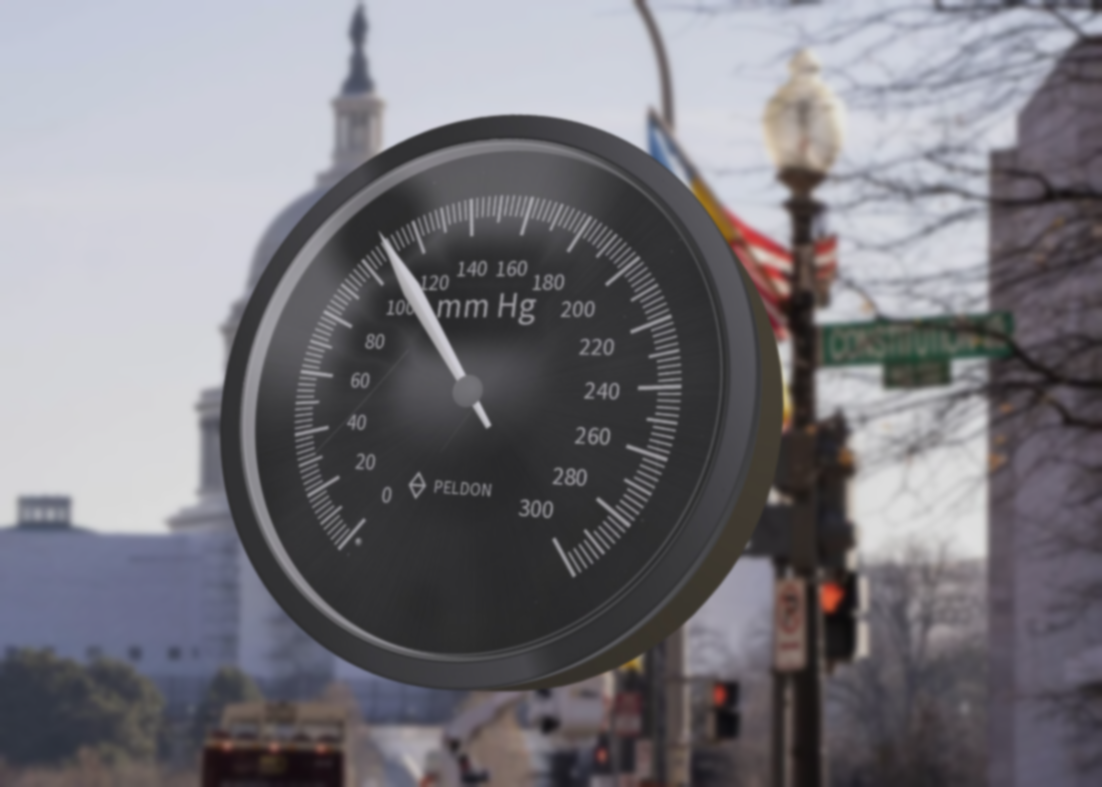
110 mmHg
